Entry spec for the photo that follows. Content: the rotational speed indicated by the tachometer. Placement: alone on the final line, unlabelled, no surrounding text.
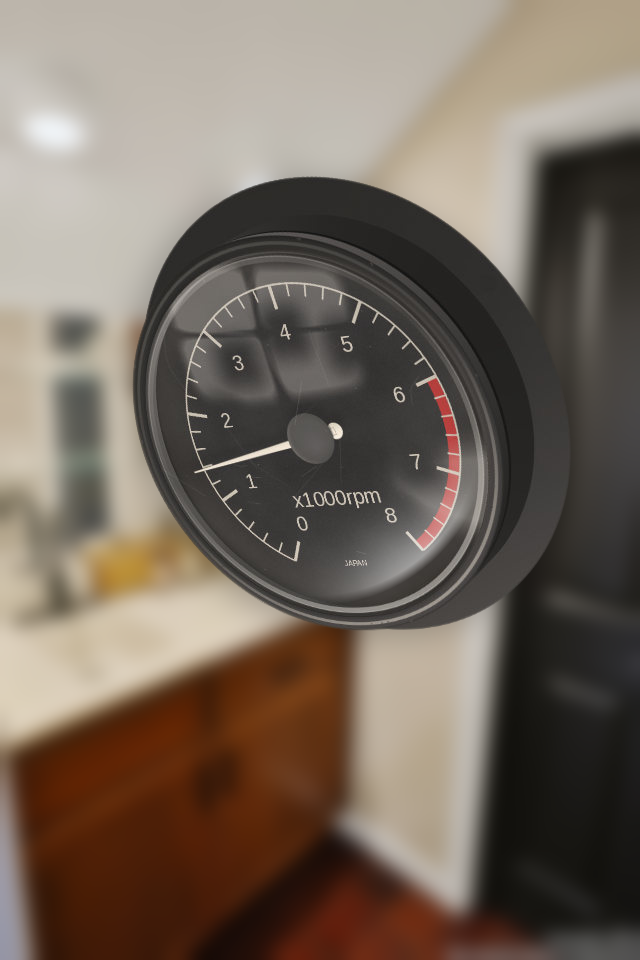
1400 rpm
